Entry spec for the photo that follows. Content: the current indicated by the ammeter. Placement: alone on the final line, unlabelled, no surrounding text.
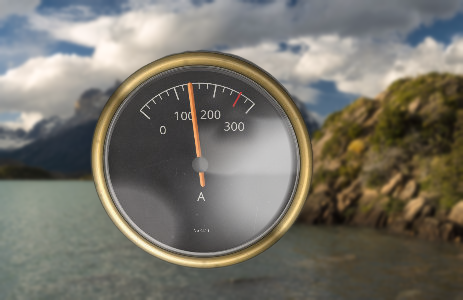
140 A
